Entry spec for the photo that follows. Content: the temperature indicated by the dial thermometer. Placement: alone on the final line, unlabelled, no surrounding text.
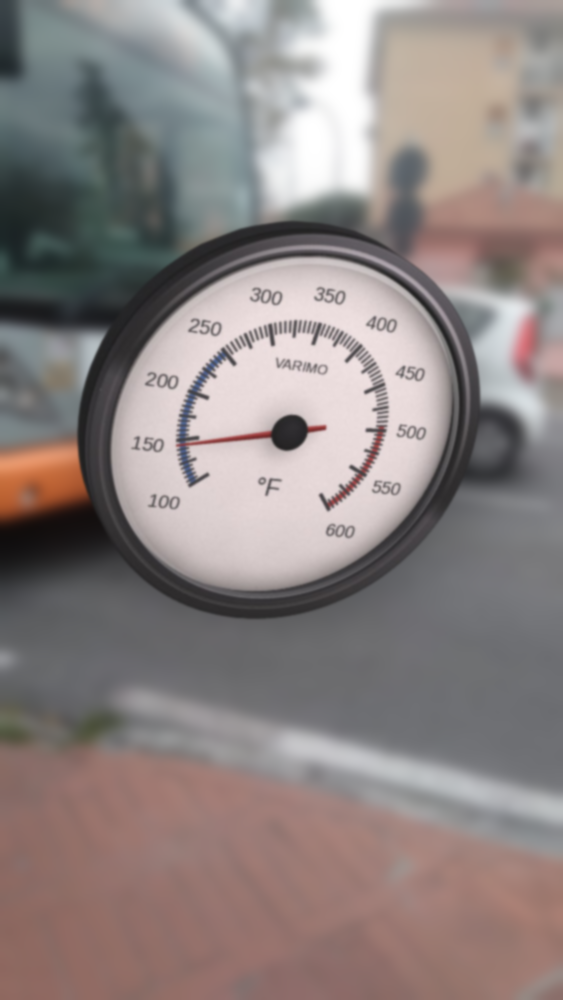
150 °F
